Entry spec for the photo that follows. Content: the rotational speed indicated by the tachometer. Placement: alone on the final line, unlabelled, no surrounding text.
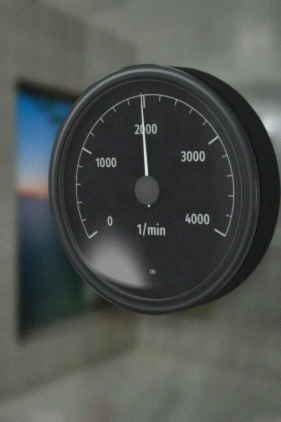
2000 rpm
